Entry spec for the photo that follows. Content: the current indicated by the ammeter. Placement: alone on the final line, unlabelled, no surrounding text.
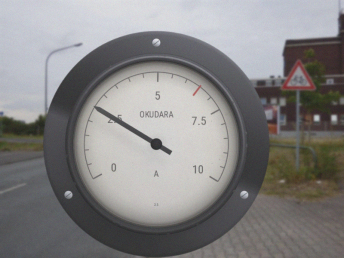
2.5 A
